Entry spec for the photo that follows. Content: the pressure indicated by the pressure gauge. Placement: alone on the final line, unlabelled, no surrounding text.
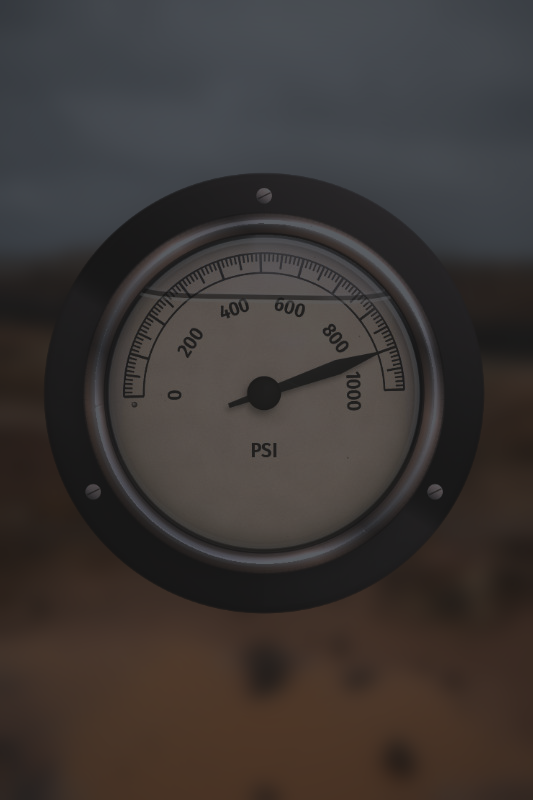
900 psi
